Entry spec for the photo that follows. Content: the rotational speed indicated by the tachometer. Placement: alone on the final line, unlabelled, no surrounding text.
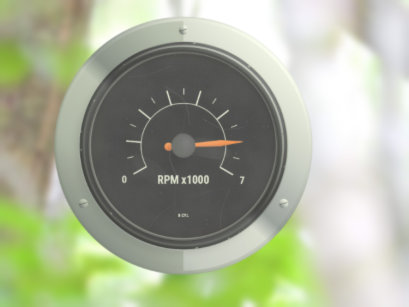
6000 rpm
